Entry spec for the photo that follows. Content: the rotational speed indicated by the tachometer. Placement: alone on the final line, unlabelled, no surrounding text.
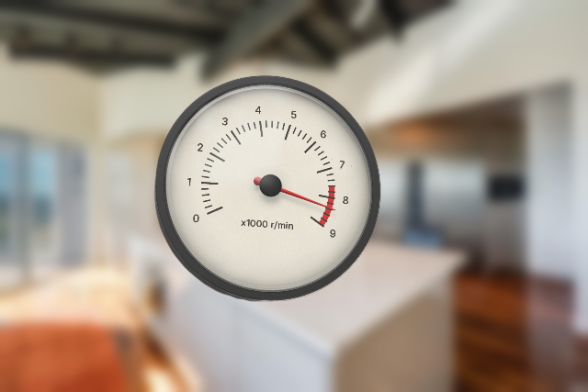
8400 rpm
